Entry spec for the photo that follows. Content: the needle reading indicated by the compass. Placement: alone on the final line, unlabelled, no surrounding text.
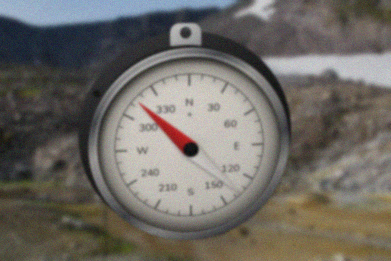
315 °
